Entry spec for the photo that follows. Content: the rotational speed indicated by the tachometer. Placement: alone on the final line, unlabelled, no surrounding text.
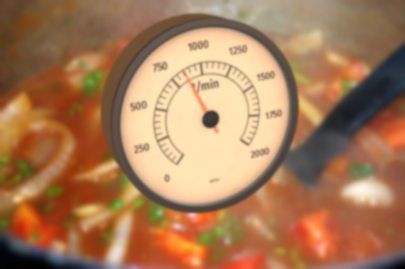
850 rpm
